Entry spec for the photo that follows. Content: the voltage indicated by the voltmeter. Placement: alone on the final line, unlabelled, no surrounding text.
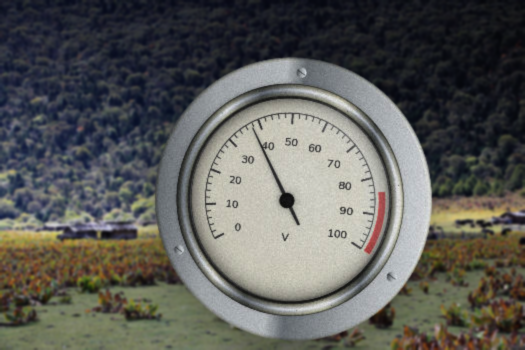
38 V
